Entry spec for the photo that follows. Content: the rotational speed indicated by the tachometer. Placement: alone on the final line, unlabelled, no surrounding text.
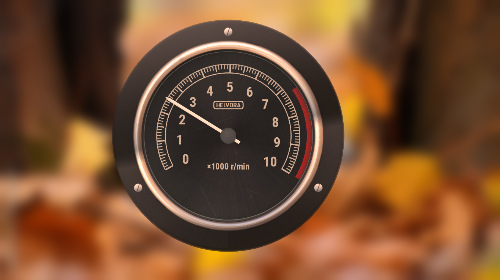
2500 rpm
